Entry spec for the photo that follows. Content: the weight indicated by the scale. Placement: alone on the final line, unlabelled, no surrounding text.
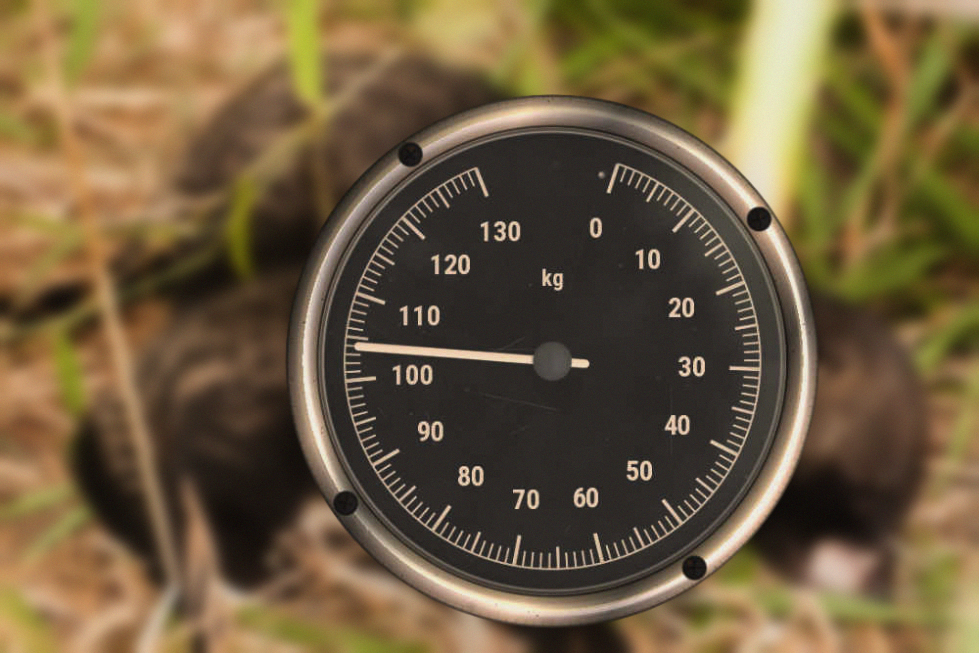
104 kg
